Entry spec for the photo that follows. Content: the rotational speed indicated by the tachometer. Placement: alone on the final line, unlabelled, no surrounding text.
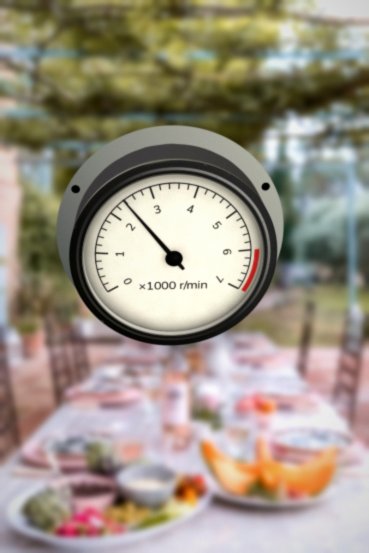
2400 rpm
